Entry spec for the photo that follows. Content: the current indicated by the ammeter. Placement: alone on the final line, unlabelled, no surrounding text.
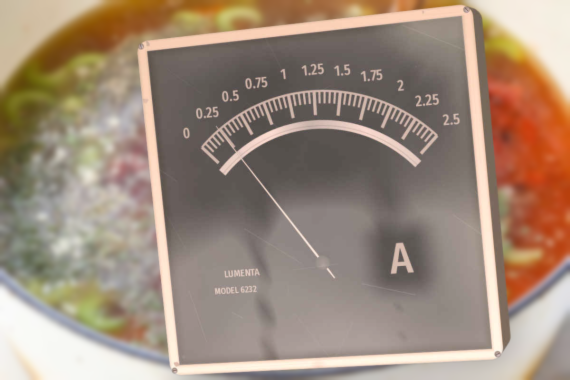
0.25 A
